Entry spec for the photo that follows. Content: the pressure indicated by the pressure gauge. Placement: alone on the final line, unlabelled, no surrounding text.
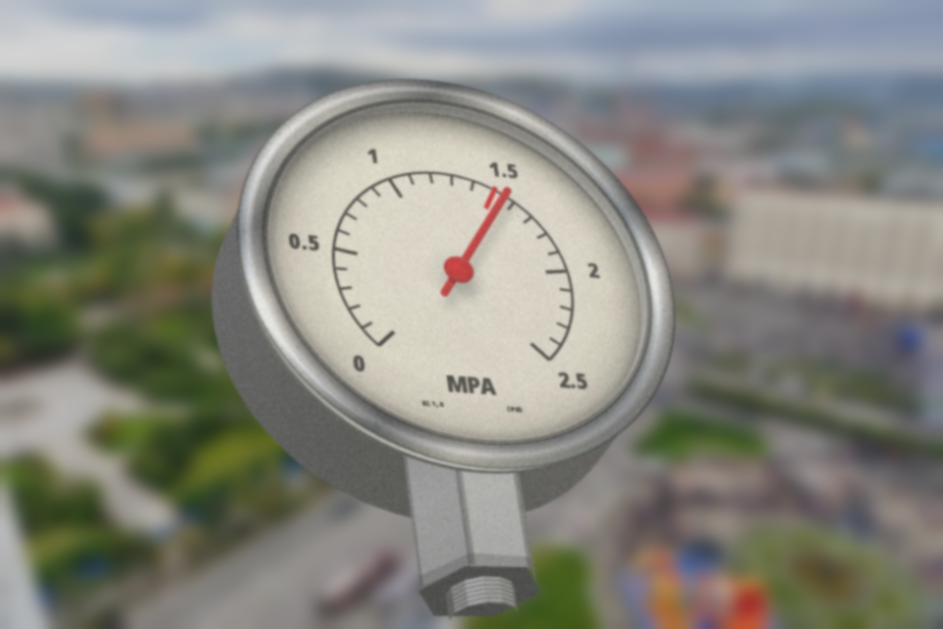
1.55 MPa
